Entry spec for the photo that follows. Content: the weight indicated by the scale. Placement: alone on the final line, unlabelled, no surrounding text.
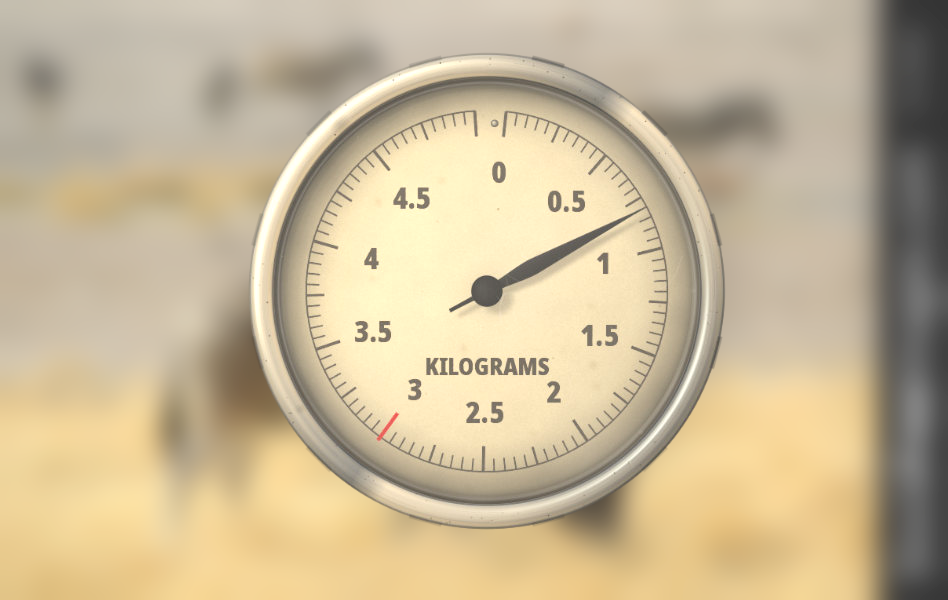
0.8 kg
